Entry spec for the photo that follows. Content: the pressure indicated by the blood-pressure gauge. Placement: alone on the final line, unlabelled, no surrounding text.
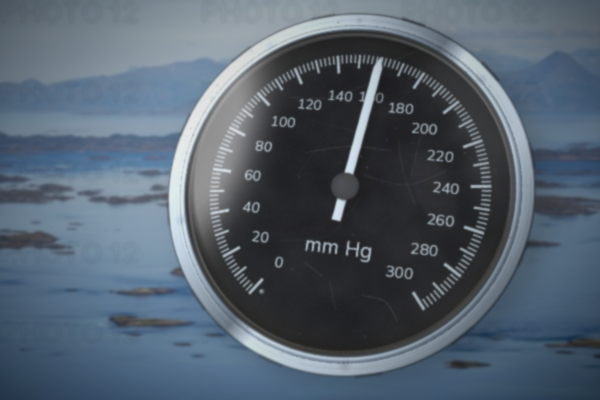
160 mmHg
